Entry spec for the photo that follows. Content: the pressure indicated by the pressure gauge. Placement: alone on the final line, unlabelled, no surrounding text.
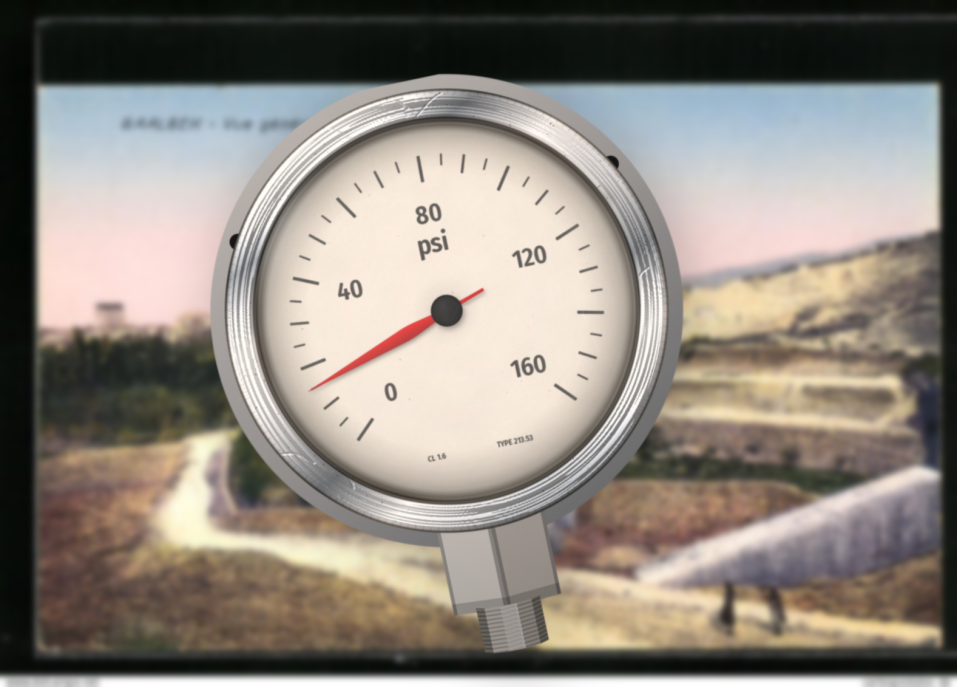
15 psi
